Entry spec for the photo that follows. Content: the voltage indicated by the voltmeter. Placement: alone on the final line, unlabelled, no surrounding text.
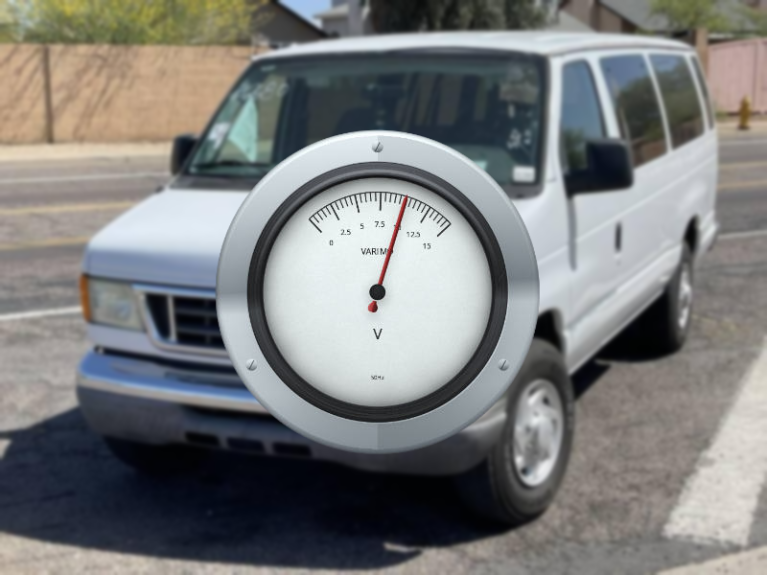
10 V
